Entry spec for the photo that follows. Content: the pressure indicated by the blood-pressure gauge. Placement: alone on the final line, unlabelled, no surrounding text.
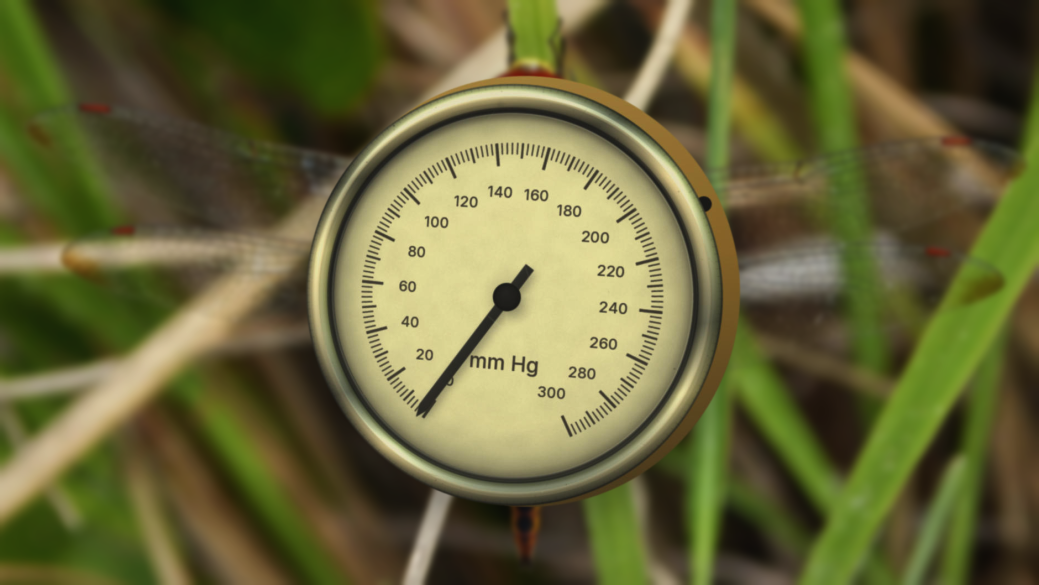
2 mmHg
